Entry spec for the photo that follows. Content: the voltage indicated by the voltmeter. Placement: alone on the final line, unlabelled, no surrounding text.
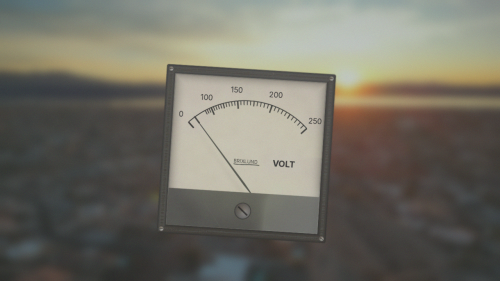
50 V
